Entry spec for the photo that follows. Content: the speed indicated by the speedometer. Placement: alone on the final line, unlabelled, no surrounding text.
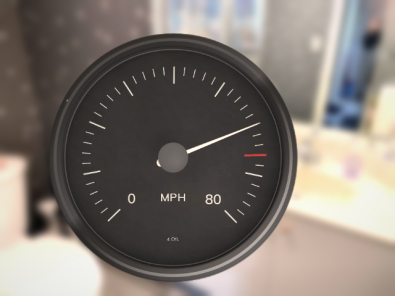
60 mph
